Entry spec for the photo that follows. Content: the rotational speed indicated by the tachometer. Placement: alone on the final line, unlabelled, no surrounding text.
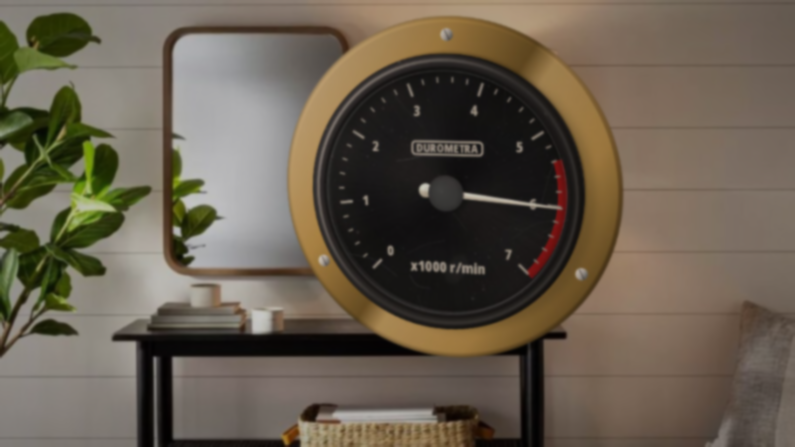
6000 rpm
